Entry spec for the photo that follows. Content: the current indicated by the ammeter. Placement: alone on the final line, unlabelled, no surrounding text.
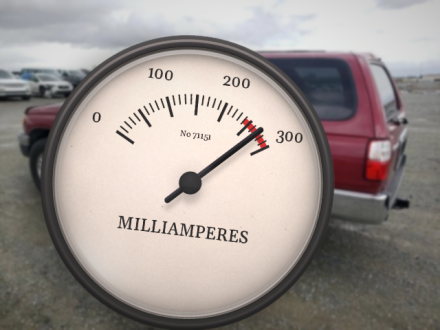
270 mA
